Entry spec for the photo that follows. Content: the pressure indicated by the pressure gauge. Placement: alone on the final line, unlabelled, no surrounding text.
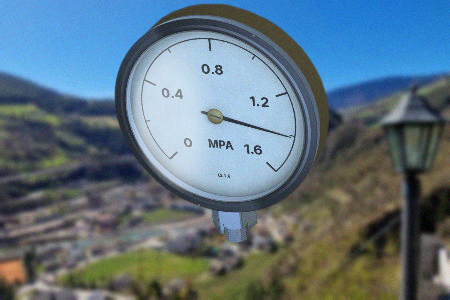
1.4 MPa
